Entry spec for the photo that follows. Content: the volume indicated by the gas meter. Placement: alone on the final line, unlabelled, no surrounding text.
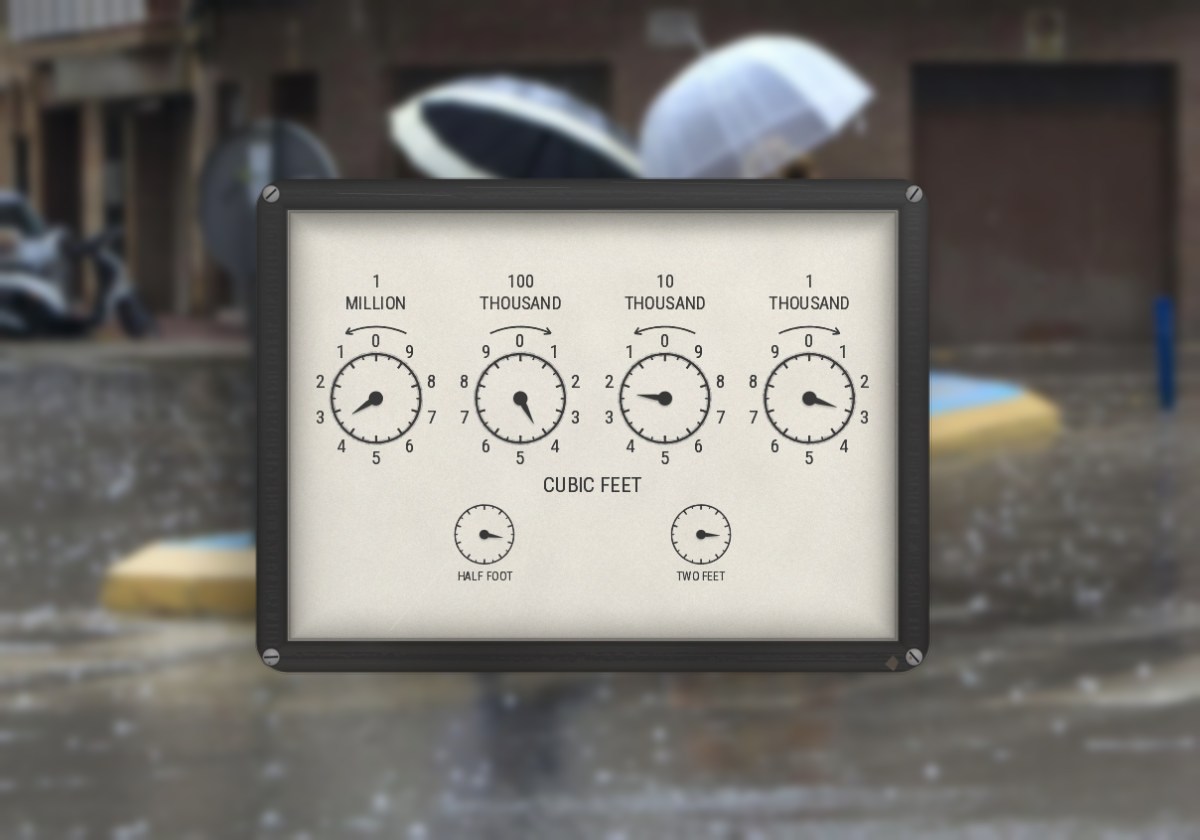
342300 ft³
